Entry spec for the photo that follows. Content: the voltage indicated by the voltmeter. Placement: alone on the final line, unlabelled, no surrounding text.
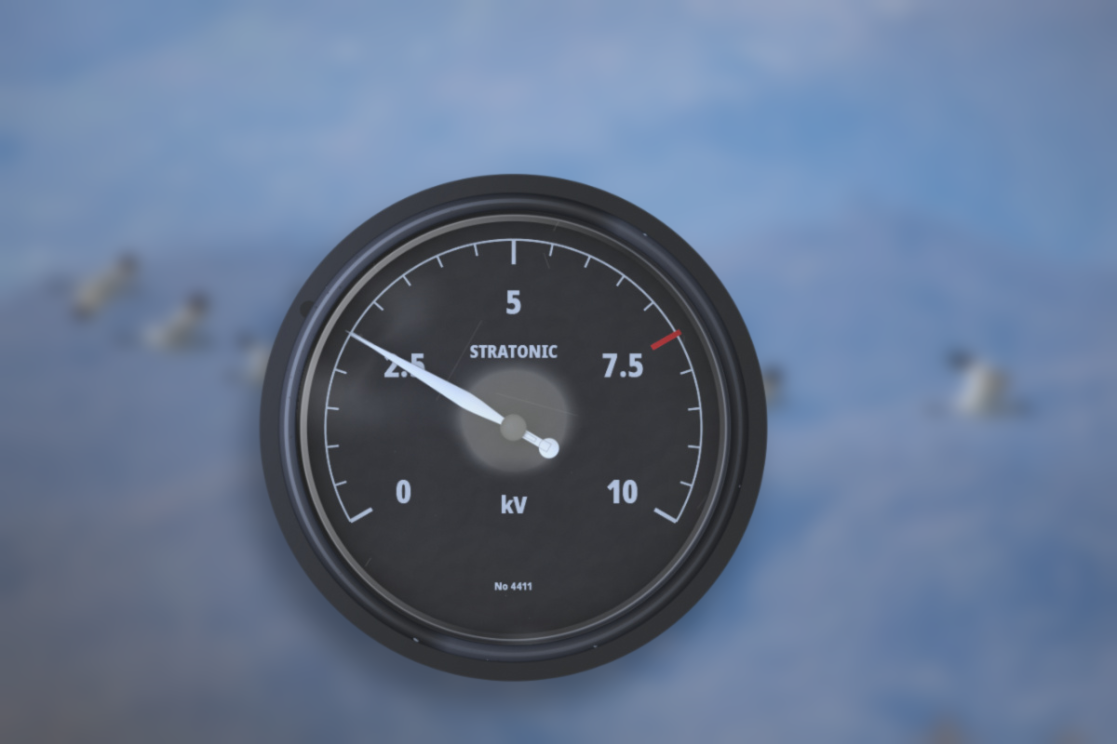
2.5 kV
